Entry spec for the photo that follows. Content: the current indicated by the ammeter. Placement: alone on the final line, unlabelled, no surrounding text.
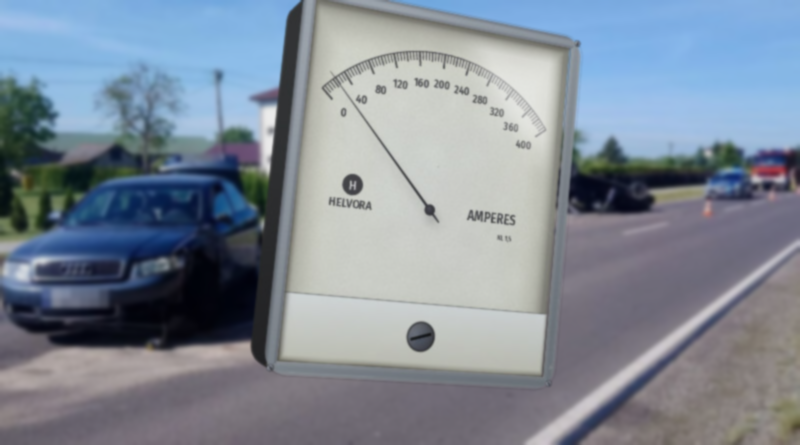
20 A
